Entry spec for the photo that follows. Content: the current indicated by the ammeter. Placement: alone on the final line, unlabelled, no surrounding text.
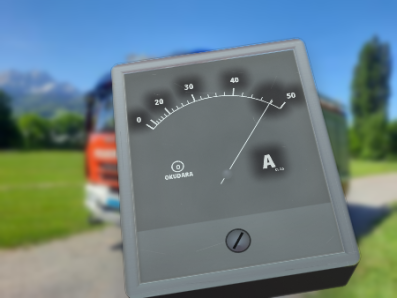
48 A
